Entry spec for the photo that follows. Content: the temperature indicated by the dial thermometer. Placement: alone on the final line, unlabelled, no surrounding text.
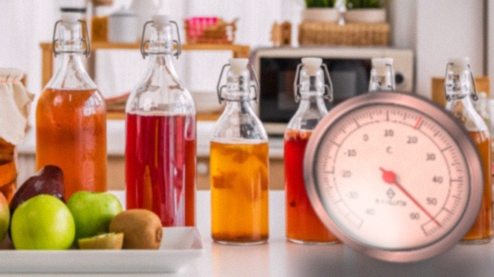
55 °C
